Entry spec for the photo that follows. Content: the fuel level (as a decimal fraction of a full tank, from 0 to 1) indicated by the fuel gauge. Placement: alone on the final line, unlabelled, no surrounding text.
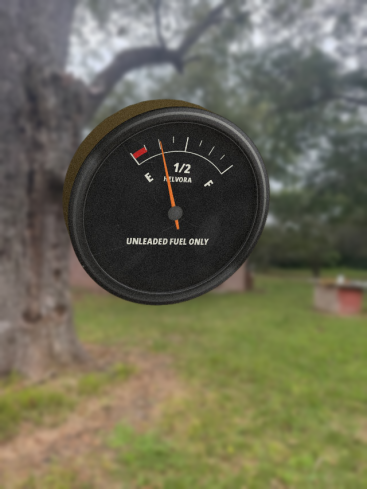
0.25
